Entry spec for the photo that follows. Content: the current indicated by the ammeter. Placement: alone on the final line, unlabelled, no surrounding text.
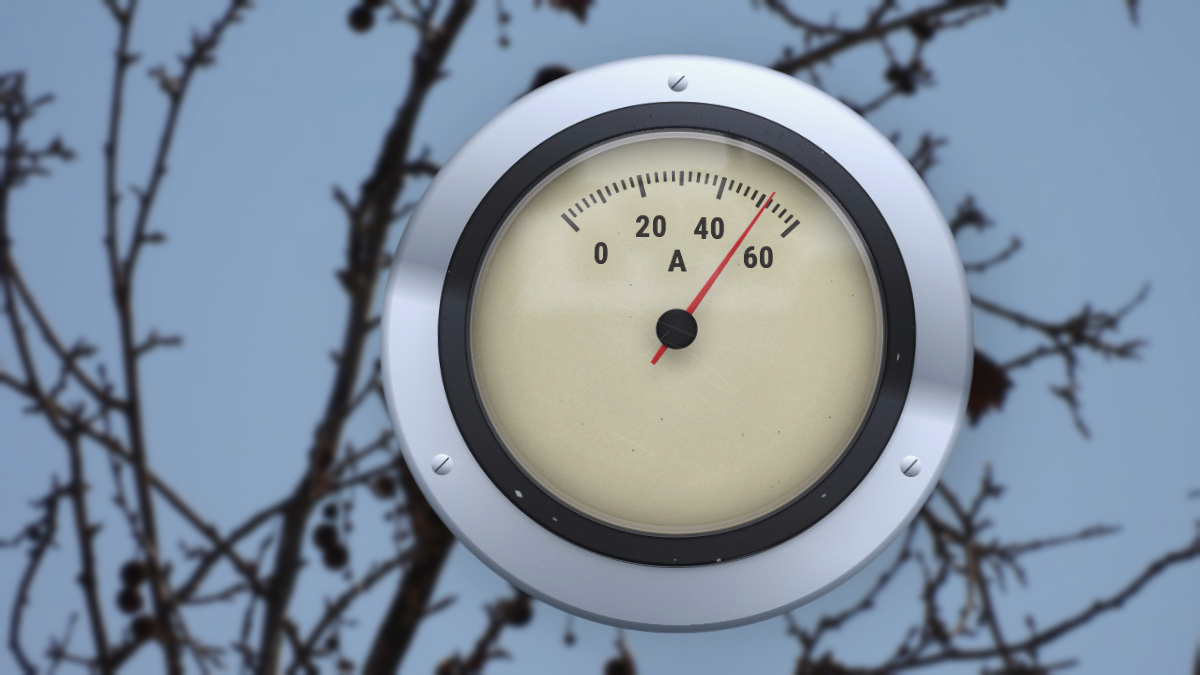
52 A
